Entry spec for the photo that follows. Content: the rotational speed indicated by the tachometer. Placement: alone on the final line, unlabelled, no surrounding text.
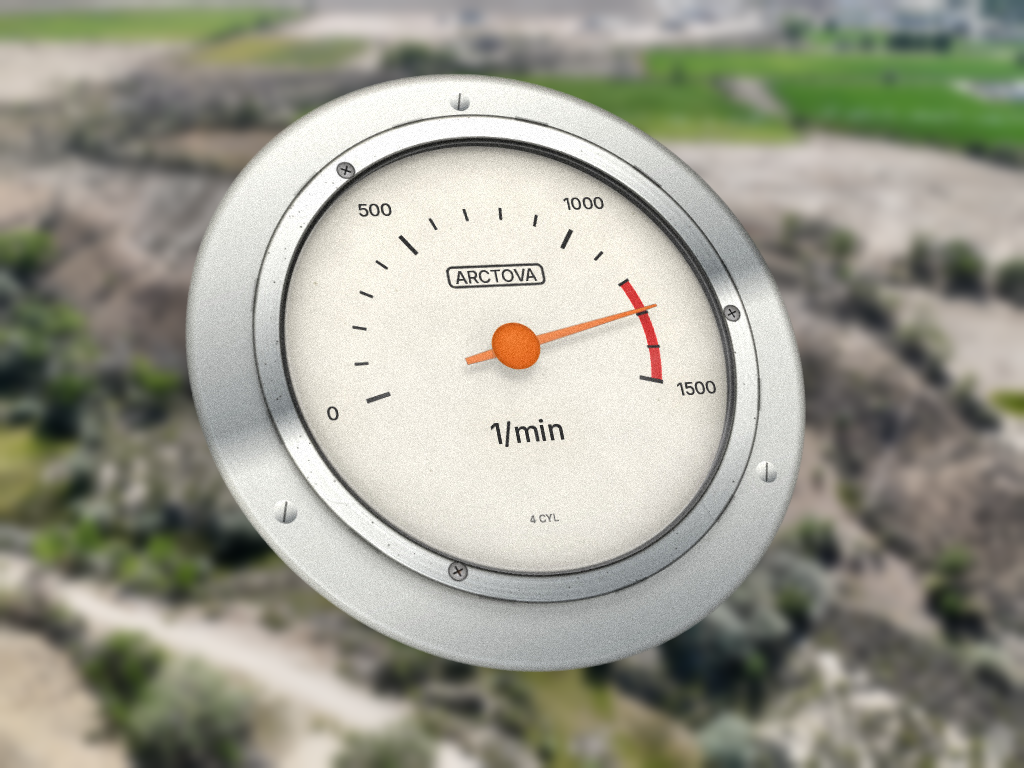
1300 rpm
